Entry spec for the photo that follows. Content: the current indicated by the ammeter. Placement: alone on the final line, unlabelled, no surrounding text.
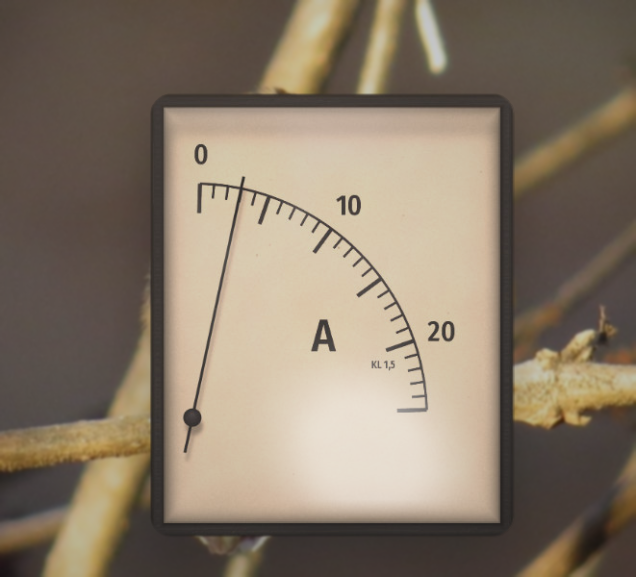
3 A
